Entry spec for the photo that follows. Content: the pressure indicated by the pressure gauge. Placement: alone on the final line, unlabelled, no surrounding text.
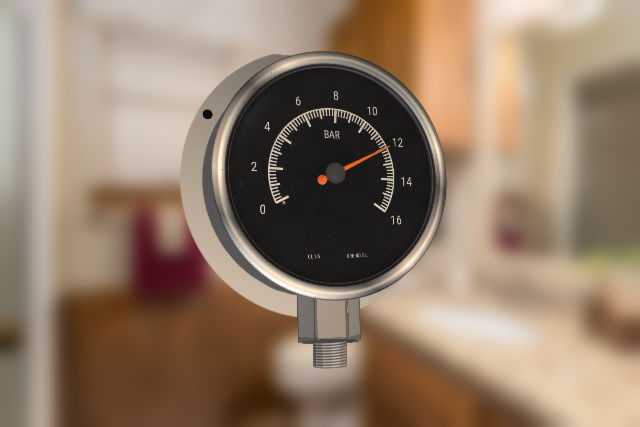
12 bar
